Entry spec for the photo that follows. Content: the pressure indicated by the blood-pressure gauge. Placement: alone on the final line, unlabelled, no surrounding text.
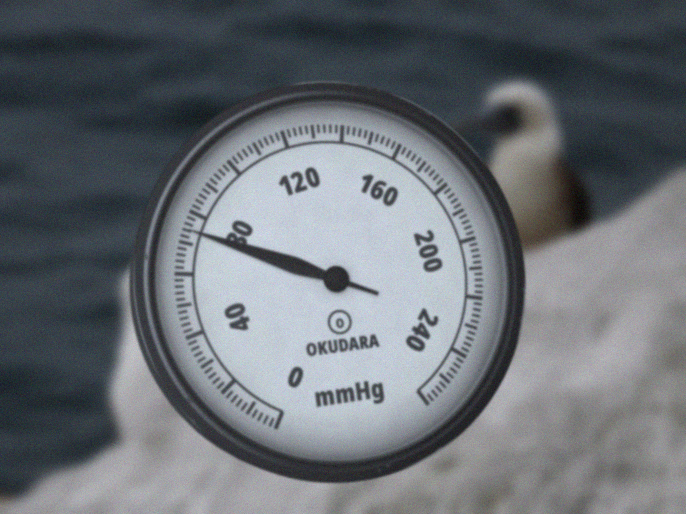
74 mmHg
